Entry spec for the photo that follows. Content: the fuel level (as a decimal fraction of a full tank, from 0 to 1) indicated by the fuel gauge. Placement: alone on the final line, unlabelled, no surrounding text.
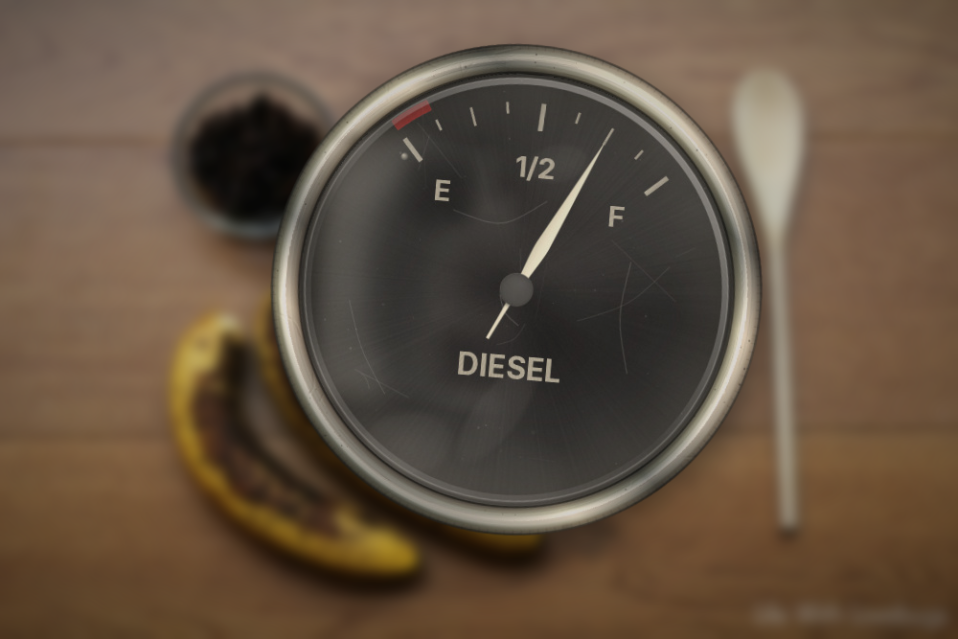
0.75
